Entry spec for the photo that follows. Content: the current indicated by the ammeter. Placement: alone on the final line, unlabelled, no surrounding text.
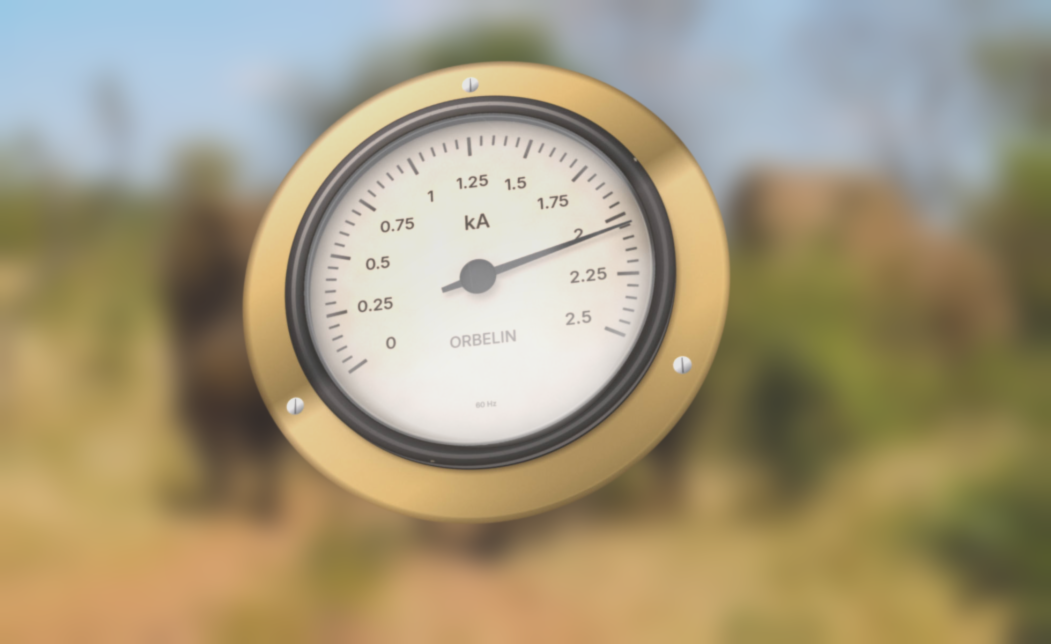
2.05 kA
